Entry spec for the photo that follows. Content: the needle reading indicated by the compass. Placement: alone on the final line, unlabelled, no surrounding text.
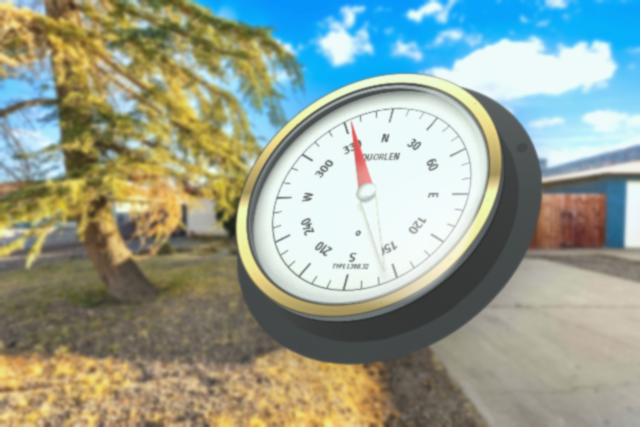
335 °
